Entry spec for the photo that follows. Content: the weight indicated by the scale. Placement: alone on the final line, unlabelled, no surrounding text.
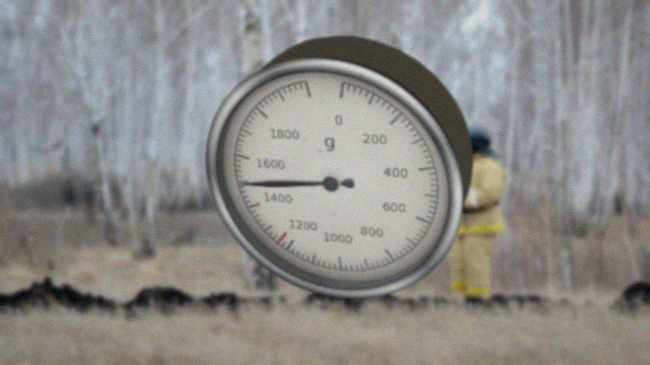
1500 g
